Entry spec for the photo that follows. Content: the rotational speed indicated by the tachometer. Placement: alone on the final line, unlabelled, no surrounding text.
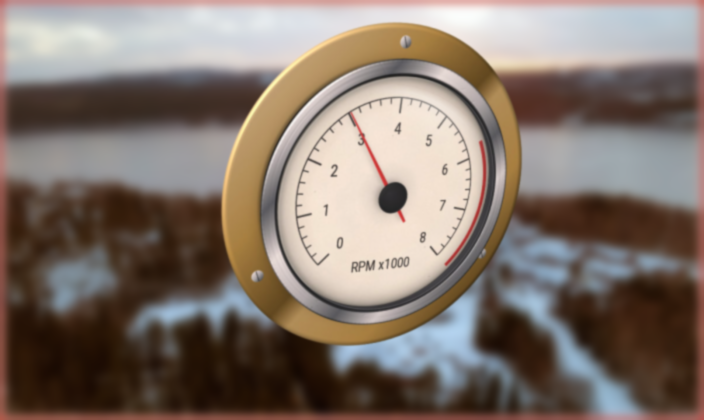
3000 rpm
